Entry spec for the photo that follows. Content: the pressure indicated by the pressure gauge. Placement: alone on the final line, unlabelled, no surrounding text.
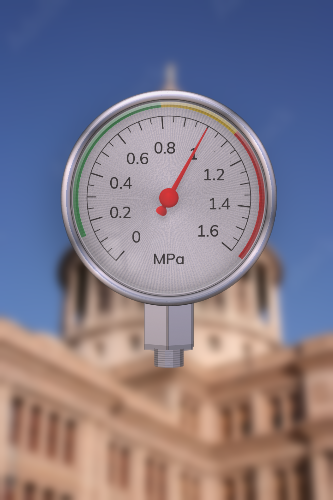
1 MPa
